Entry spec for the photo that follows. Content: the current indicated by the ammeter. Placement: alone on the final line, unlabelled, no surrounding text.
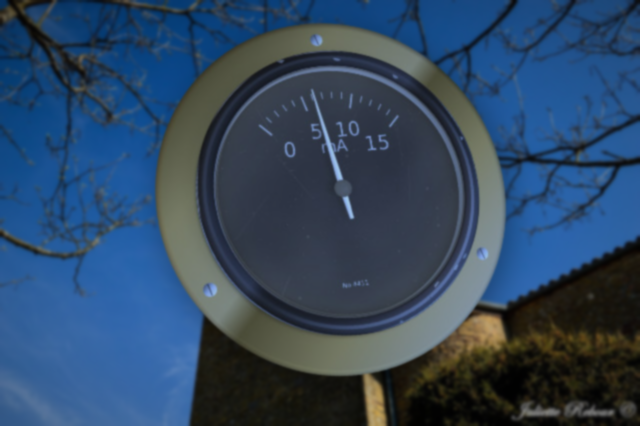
6 mA
